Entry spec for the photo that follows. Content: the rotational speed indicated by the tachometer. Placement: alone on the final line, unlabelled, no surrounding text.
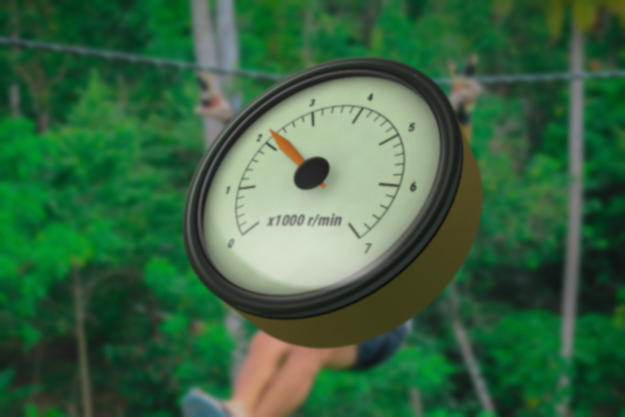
2200 rpm
